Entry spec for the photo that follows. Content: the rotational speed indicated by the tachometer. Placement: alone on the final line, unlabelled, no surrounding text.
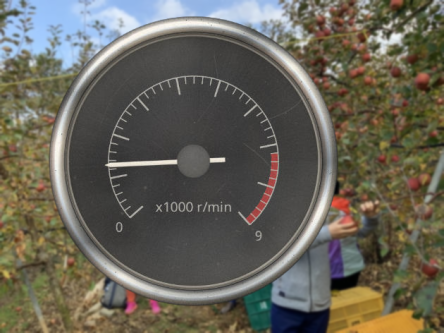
1300 rpm
